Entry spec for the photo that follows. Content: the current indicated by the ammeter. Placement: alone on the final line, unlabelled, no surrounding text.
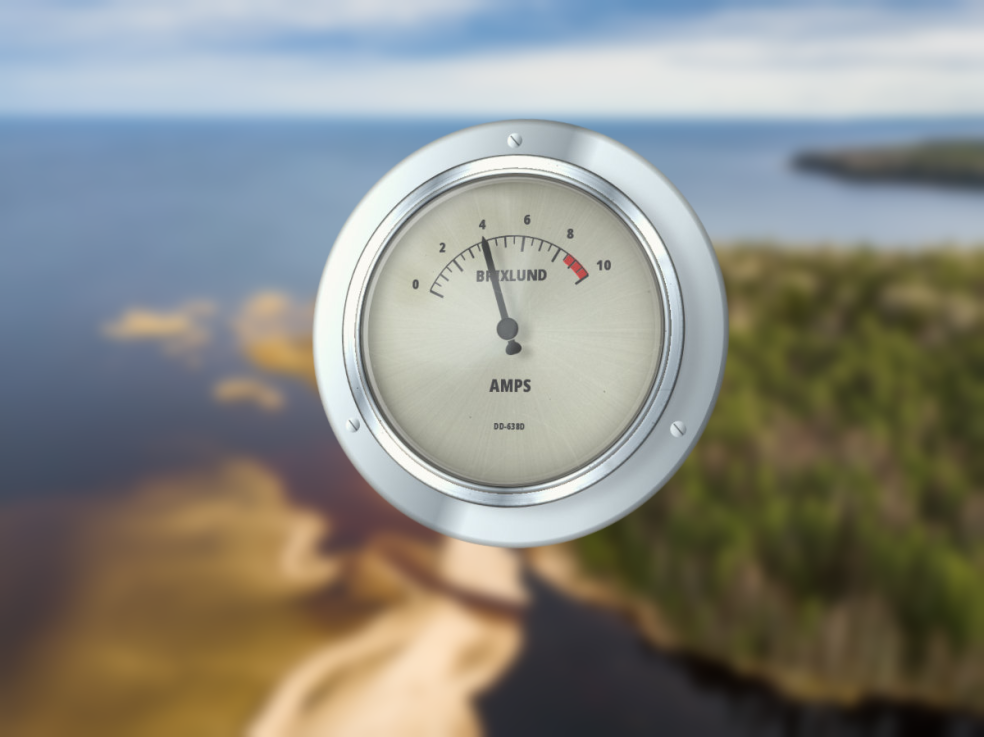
4 A
